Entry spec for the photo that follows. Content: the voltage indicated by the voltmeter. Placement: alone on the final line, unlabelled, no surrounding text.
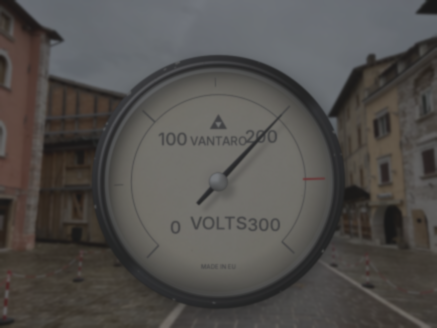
200 V
